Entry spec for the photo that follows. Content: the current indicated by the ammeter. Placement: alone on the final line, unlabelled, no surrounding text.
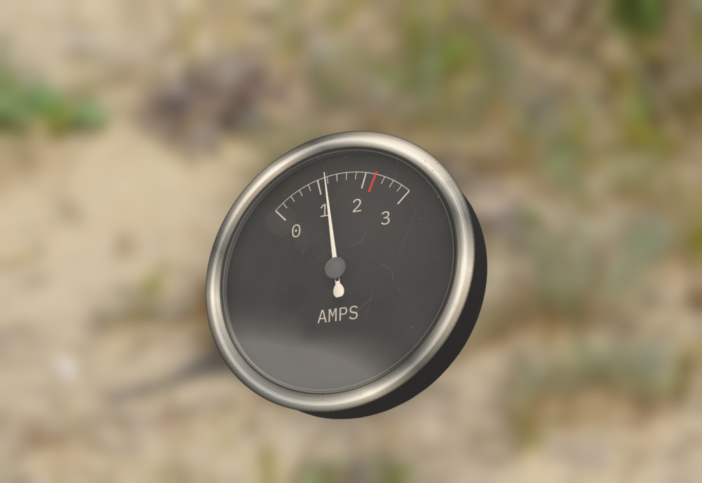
1.2 A
